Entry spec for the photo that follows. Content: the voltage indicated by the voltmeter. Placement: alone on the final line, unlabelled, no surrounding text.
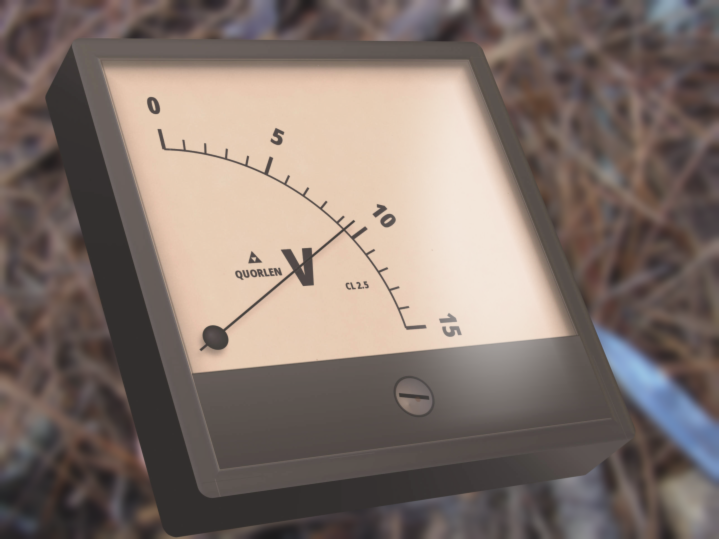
9.5 V
